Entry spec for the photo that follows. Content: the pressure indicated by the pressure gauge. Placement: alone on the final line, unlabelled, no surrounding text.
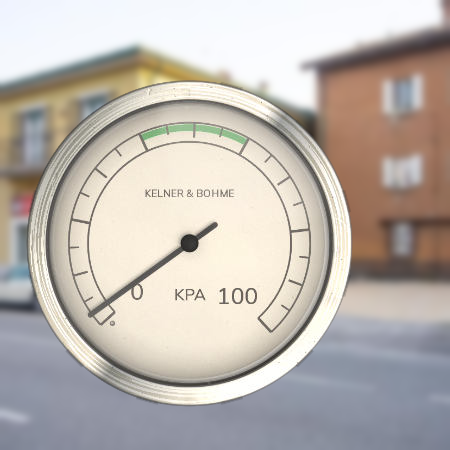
2.5 kPa
